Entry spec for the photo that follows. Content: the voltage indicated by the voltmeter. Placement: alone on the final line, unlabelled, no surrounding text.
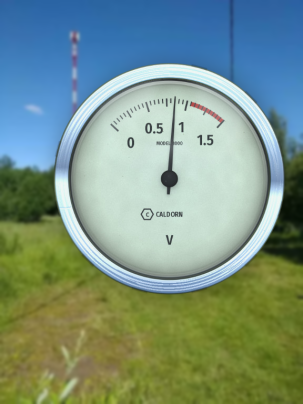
0.85 V
